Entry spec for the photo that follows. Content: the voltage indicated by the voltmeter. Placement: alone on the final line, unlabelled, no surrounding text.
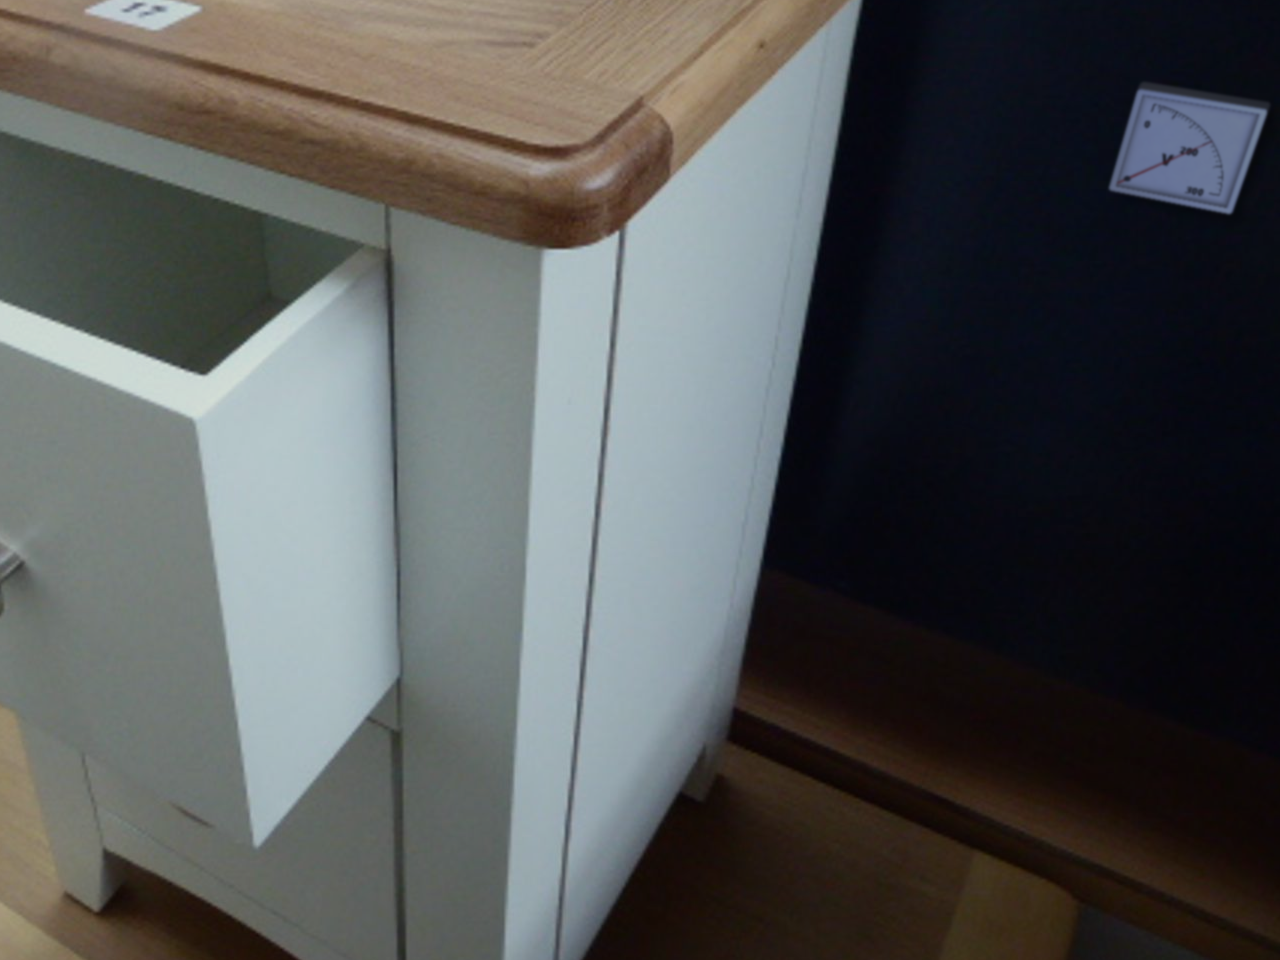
200 V
